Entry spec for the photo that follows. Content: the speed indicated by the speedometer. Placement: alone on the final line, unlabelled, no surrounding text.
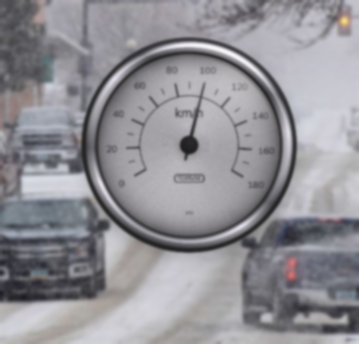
100 km/h
